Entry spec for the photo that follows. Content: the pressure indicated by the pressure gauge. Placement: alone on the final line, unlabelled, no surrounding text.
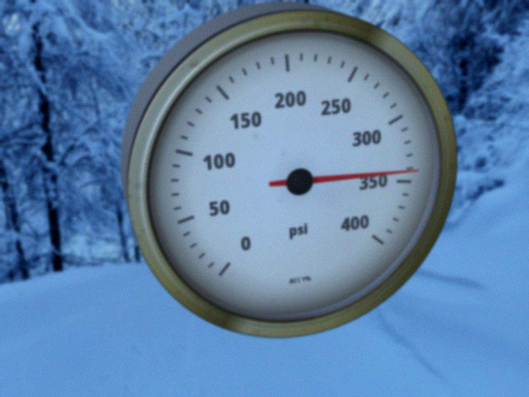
340 psi
